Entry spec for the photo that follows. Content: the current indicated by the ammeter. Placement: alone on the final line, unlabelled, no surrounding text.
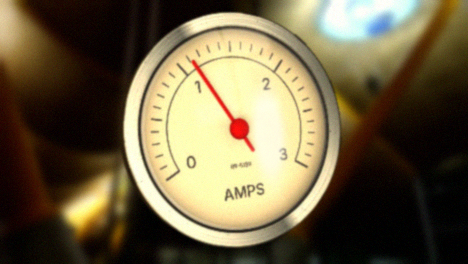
1.1 A
